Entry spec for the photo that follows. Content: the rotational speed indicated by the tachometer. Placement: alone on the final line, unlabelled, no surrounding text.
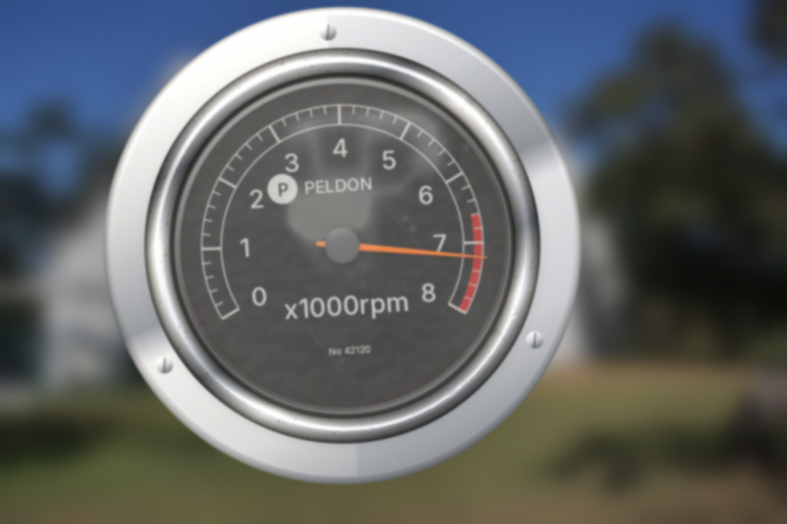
7200 rpm
